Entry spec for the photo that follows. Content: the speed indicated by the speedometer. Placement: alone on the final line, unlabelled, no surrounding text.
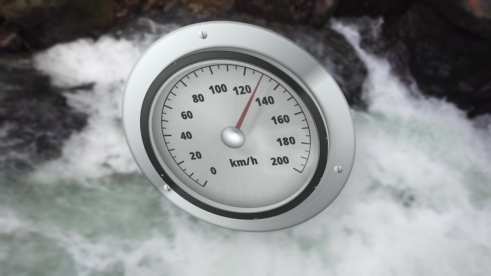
130 km/h
